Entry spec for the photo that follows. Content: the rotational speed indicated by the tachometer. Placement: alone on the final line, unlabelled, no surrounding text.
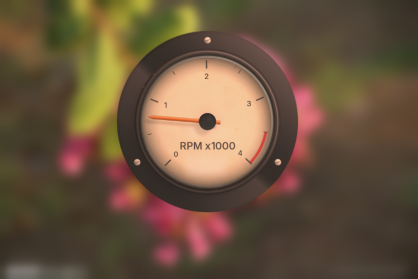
750 rpm
